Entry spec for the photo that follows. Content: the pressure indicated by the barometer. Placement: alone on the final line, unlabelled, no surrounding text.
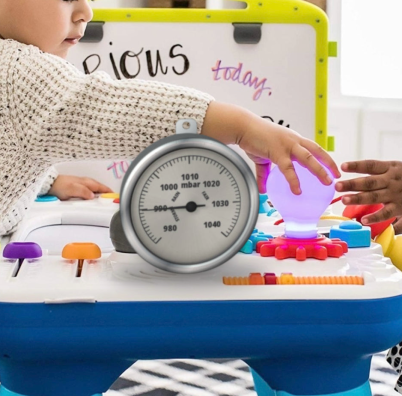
990 mbar
